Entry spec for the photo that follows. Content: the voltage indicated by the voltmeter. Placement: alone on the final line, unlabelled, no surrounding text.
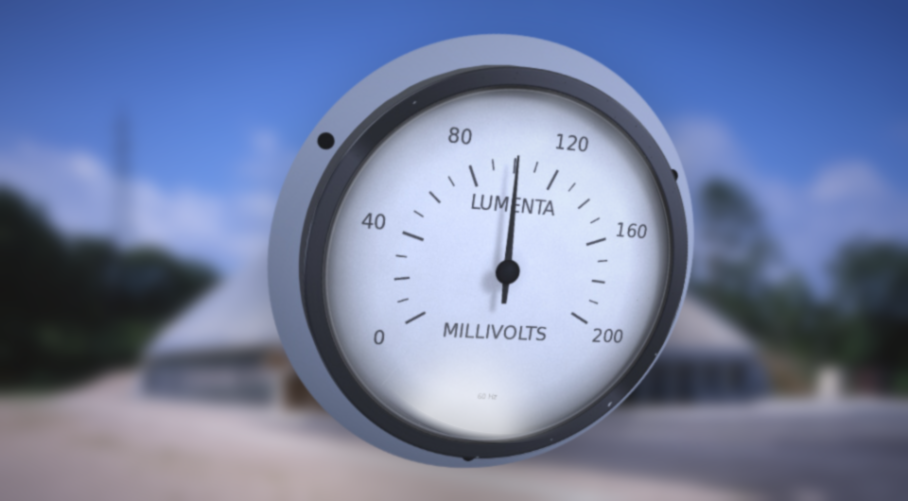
100 mV
